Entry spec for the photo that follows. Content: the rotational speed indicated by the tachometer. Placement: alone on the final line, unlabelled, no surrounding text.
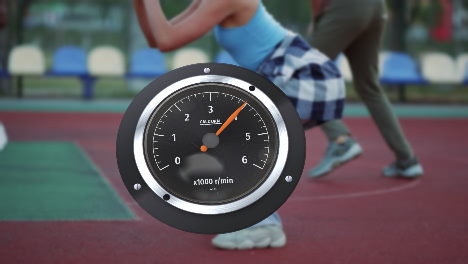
4000 rpm
